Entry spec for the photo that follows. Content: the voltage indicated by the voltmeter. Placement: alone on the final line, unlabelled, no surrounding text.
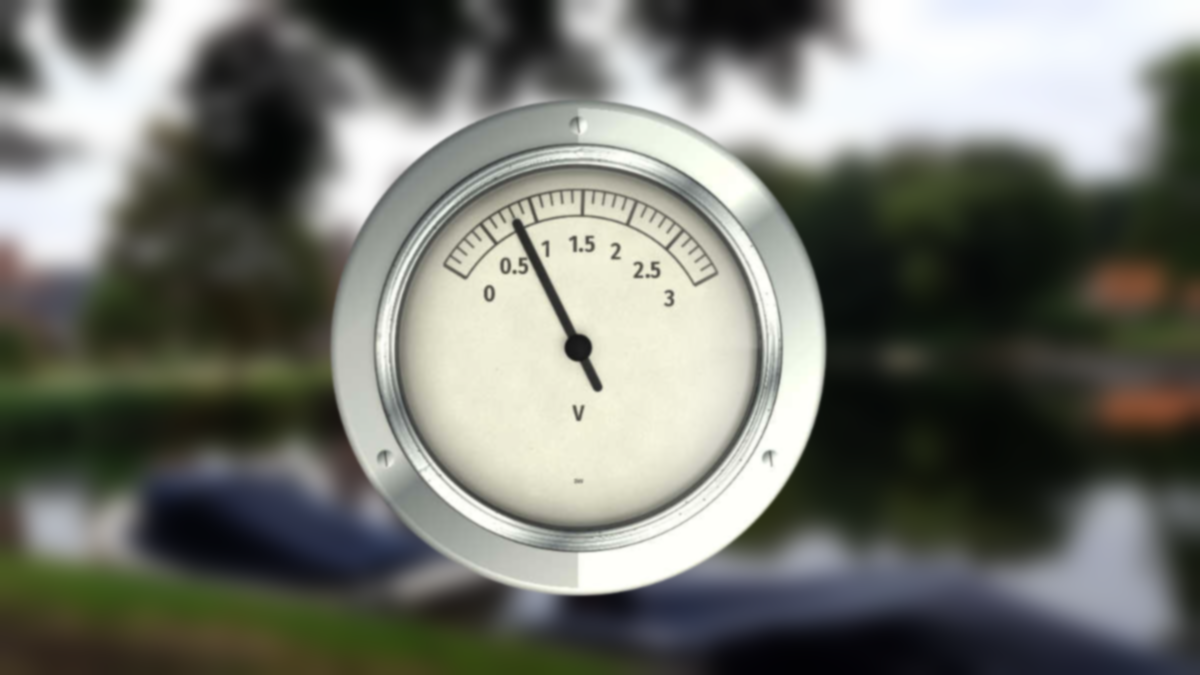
0.8 V
